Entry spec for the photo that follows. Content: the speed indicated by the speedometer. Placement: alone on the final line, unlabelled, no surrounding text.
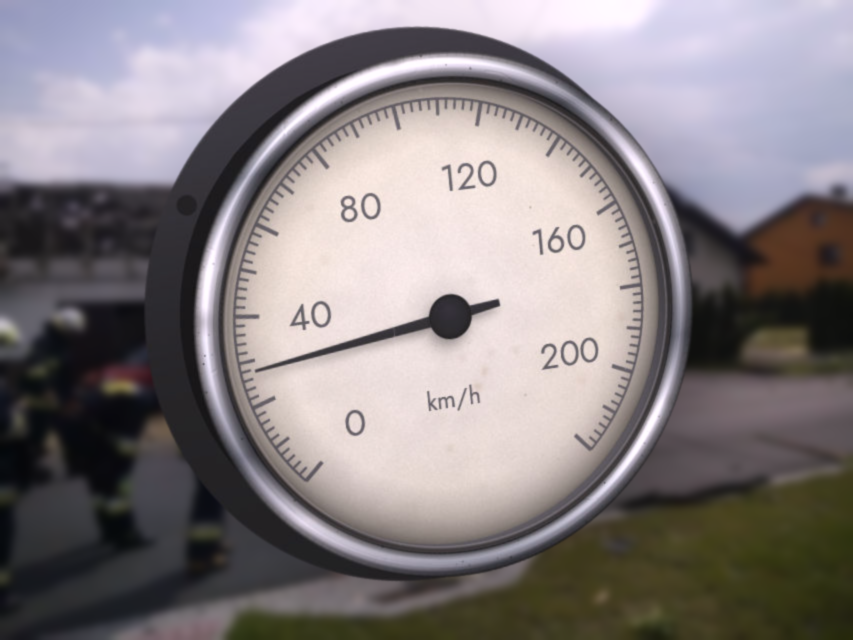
28 km/h
